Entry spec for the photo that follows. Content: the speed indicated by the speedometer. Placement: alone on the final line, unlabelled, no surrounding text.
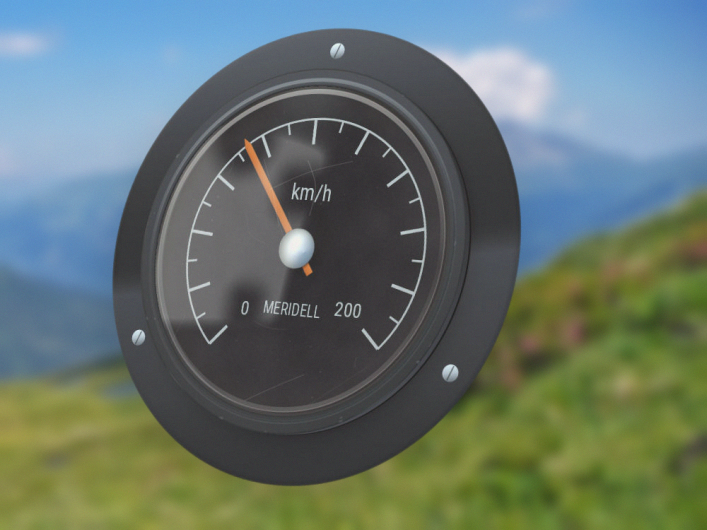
75 km/h
